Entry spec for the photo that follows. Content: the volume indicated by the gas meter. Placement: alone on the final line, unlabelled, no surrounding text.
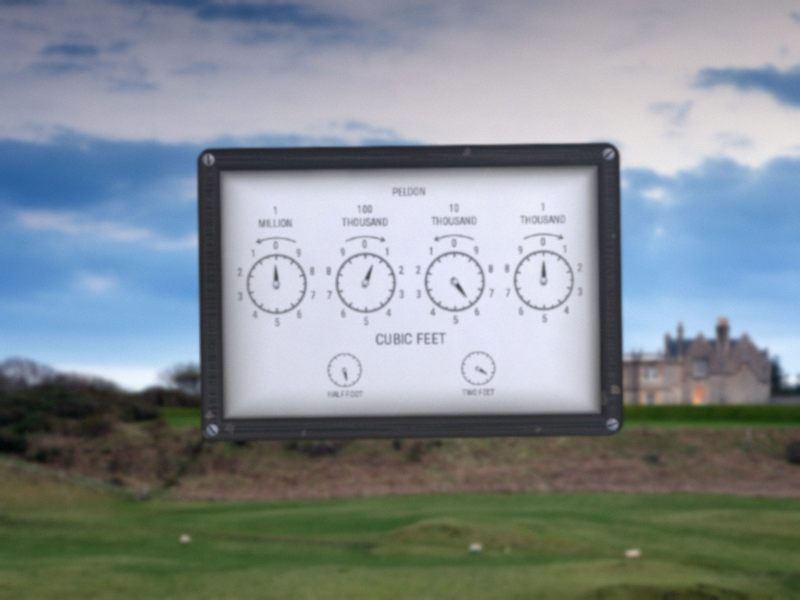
6000 ft³
